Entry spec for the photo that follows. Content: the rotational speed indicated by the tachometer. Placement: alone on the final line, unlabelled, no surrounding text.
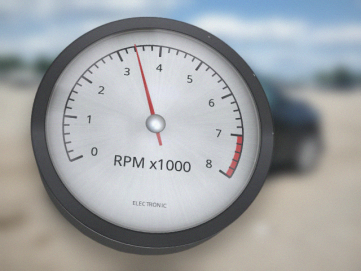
3400 rpm
